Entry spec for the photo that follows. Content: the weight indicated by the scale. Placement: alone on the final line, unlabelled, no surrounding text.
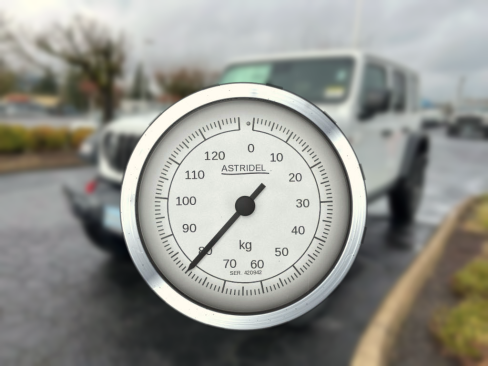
80 kg
